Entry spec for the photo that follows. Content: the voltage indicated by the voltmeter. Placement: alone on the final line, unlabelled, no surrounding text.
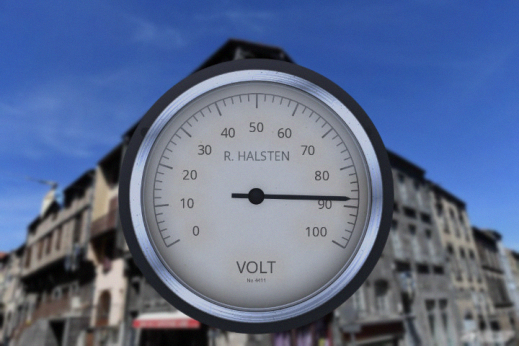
88 V
